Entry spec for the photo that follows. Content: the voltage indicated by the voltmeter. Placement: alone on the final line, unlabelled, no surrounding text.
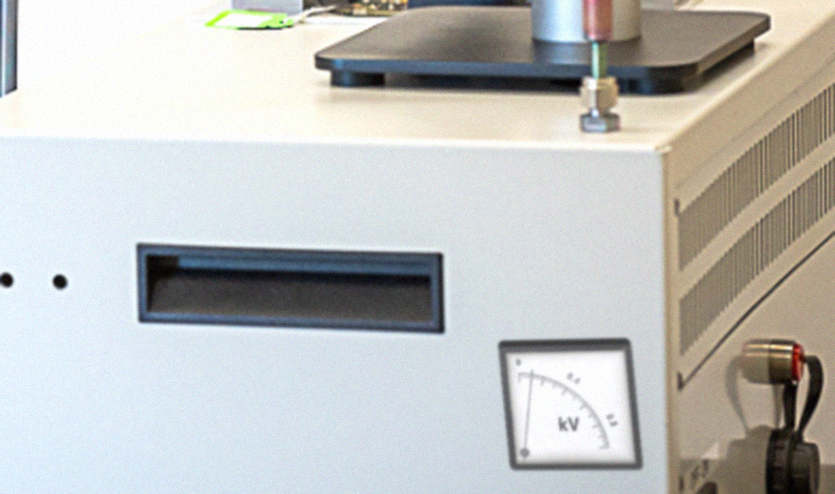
0.1 kV
